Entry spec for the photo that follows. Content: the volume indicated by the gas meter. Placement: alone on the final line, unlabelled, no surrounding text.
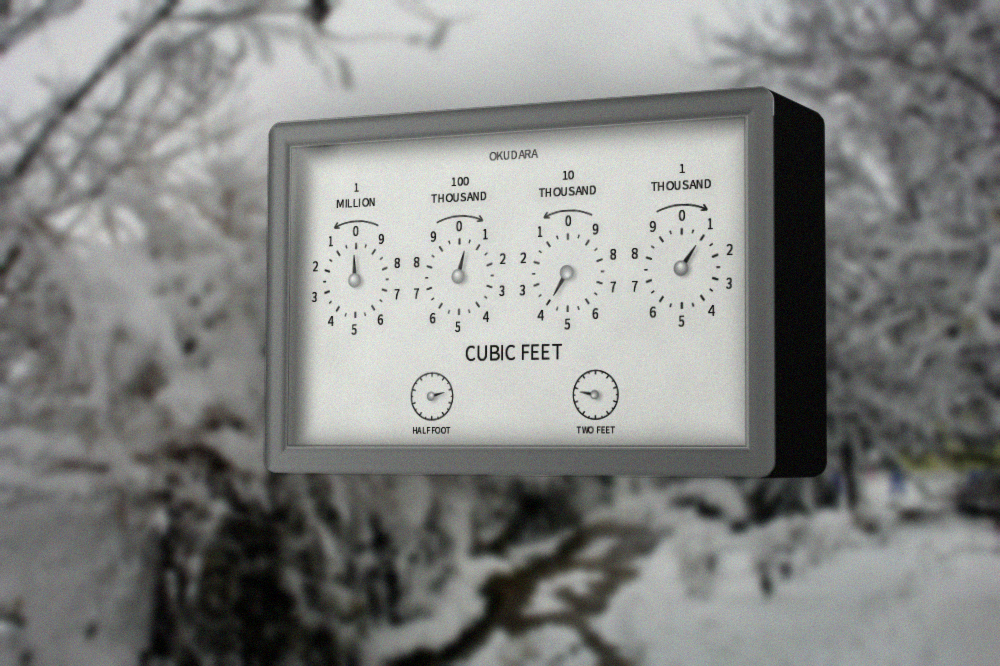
4100 ft³
